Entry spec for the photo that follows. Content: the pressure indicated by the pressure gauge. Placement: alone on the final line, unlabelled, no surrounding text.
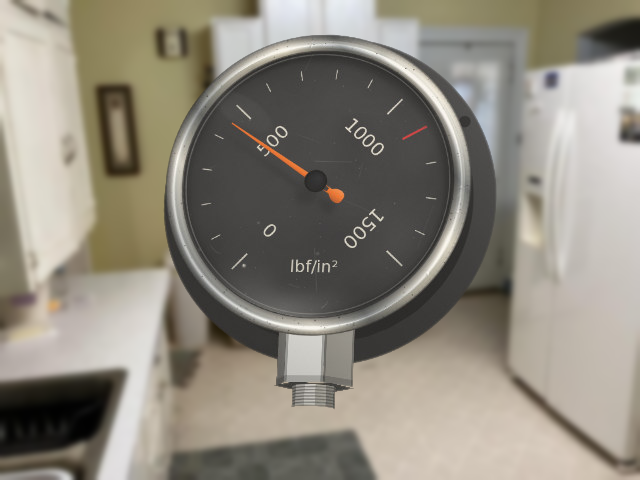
450 psi
